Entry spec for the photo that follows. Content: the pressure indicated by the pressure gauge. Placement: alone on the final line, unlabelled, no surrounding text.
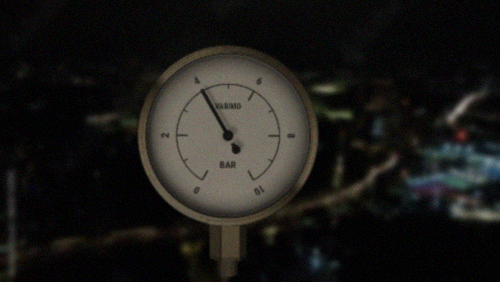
4 bar
